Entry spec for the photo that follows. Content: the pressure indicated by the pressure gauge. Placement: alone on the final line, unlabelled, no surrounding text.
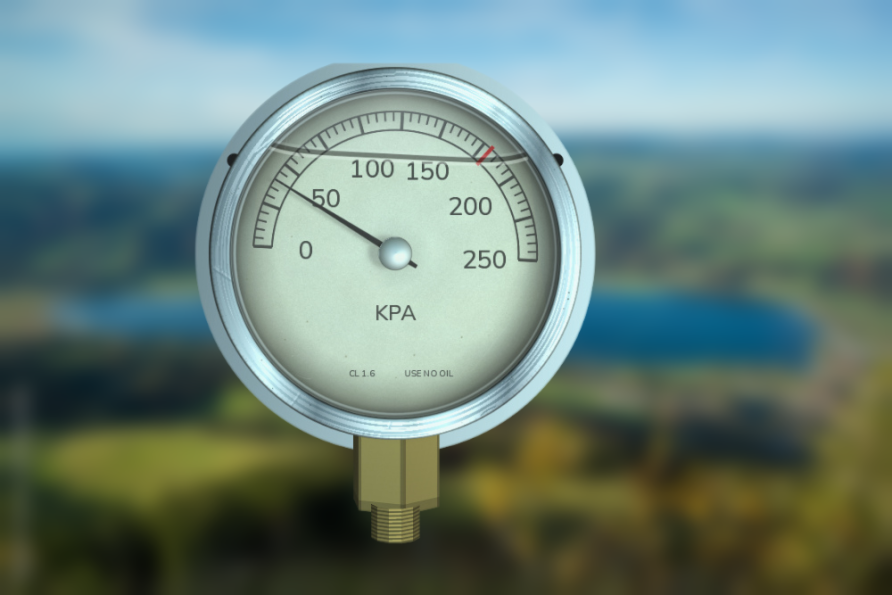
40 kPa
